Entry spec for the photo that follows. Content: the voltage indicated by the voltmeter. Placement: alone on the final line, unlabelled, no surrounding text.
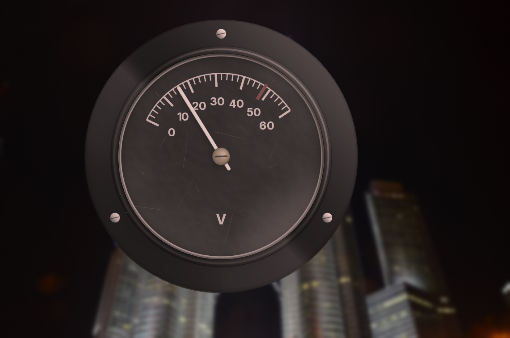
16 V
